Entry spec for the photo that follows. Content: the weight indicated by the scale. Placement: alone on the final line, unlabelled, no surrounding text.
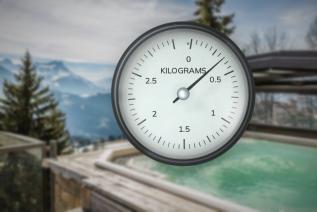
0.35 kg
